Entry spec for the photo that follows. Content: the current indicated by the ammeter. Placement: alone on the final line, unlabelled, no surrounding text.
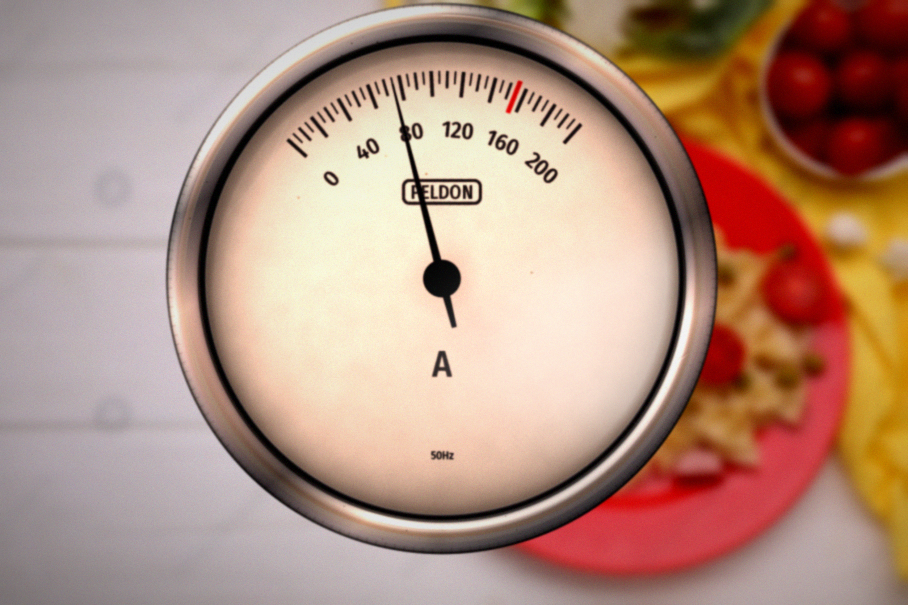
75 A
